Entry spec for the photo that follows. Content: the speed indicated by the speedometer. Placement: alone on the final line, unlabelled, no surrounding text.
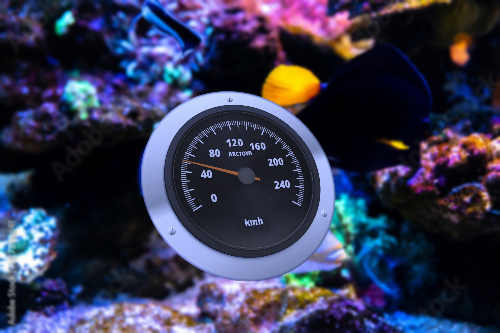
50 km/h
